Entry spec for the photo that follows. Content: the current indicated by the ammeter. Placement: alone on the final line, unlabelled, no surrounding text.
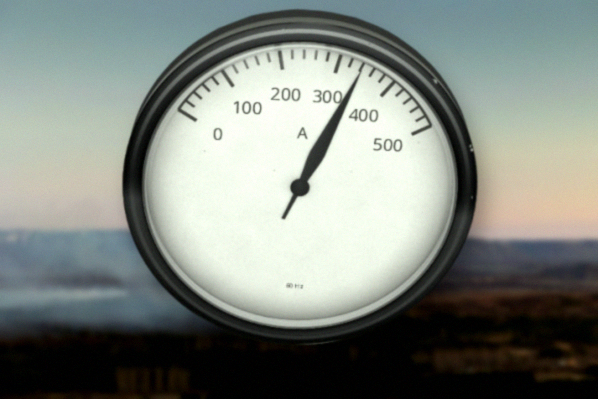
340 A
